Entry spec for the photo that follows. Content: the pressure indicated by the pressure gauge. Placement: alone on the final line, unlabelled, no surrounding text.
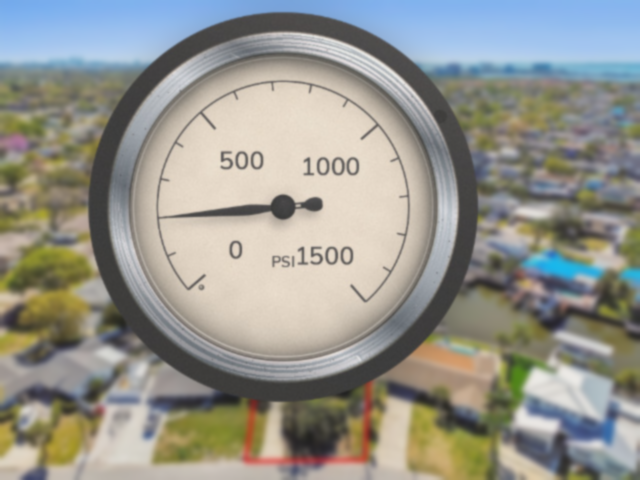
200 psi
